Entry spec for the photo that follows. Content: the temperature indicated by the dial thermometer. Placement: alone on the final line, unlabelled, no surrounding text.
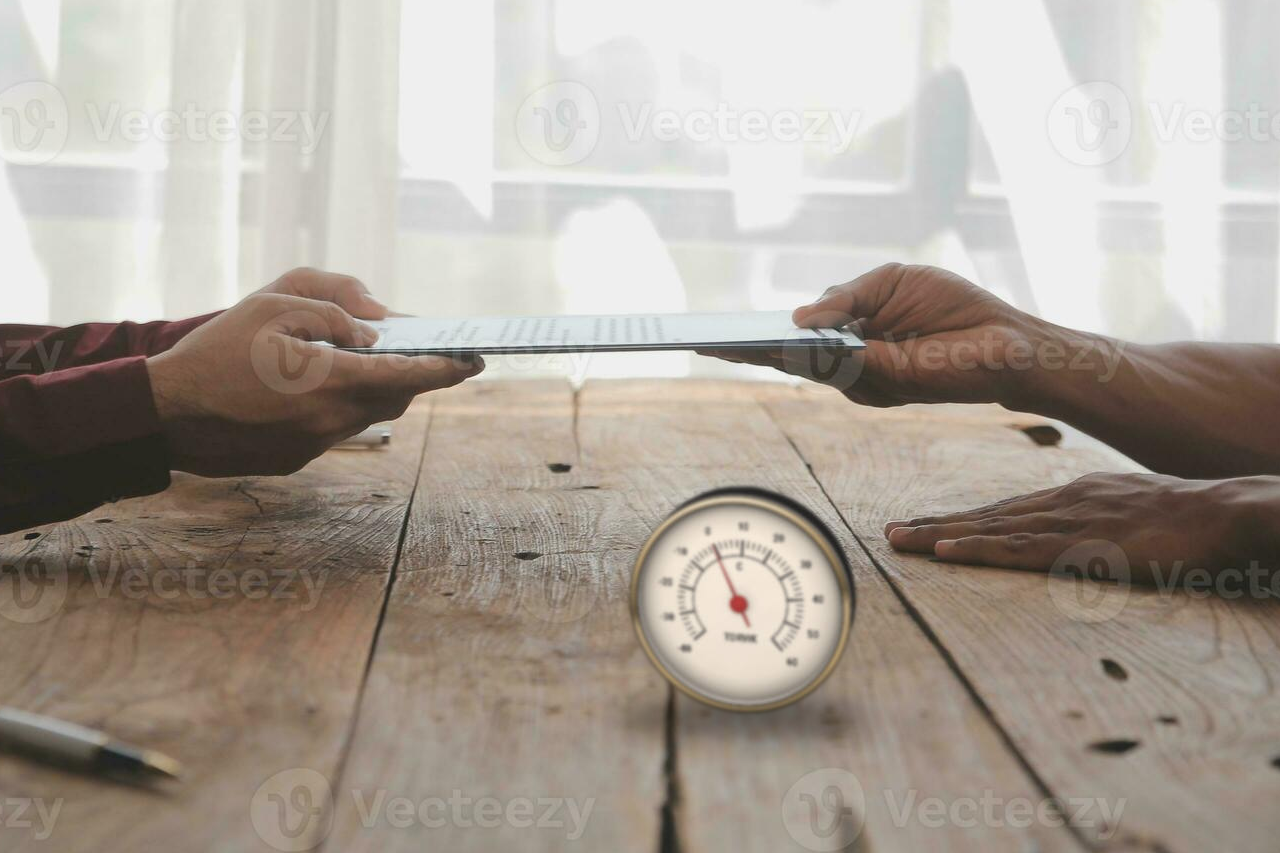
0 °C
